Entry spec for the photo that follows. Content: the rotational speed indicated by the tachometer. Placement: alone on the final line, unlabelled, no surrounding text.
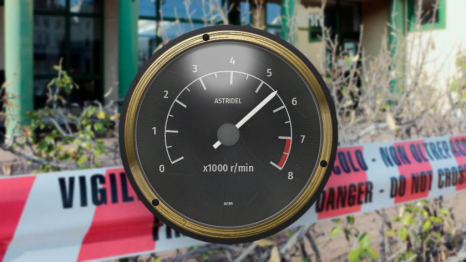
5500 rpm
